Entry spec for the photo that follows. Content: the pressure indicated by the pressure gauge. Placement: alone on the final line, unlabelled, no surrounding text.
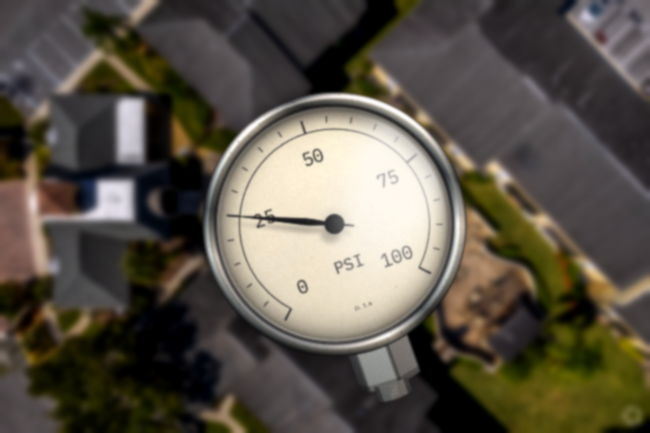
25 psi
